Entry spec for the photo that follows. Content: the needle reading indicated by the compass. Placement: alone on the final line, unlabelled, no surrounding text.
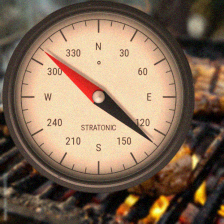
310 °
